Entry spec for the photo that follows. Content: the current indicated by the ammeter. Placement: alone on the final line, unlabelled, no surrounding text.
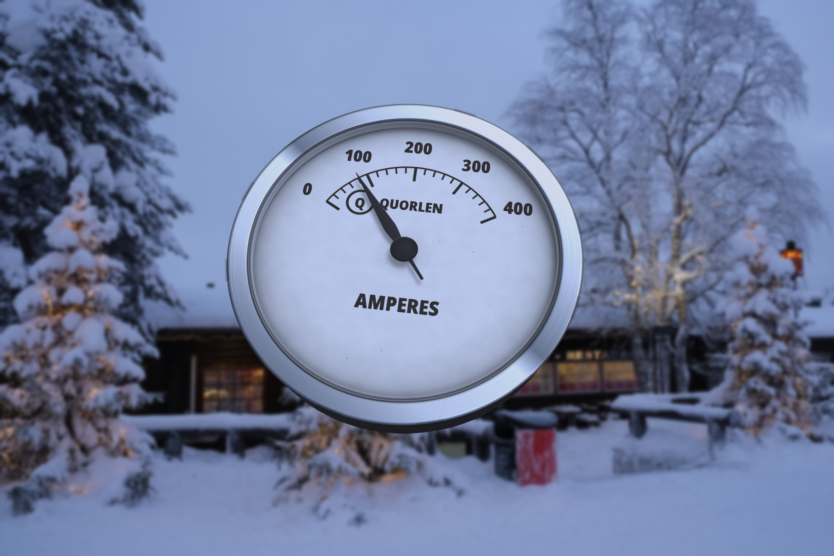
80 A
